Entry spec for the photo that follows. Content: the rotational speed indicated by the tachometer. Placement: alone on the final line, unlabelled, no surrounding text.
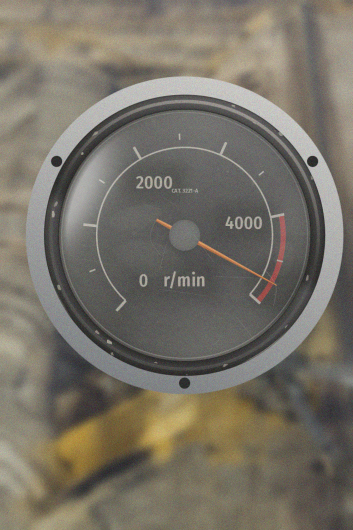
4750 rpm
